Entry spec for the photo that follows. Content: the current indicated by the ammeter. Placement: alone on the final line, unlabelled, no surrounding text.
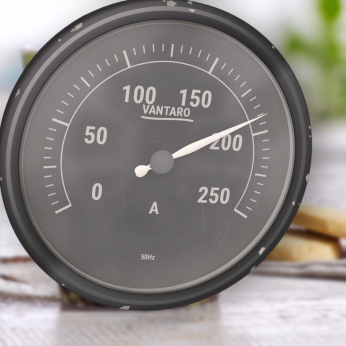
190 A
